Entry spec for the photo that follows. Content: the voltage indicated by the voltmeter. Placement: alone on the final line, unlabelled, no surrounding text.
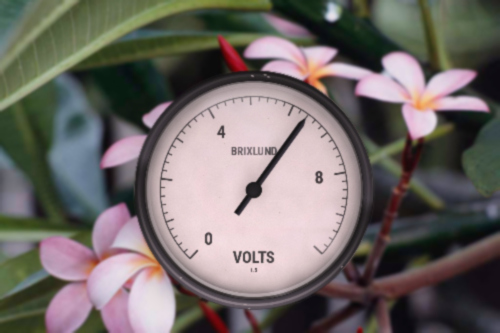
6.4 V
